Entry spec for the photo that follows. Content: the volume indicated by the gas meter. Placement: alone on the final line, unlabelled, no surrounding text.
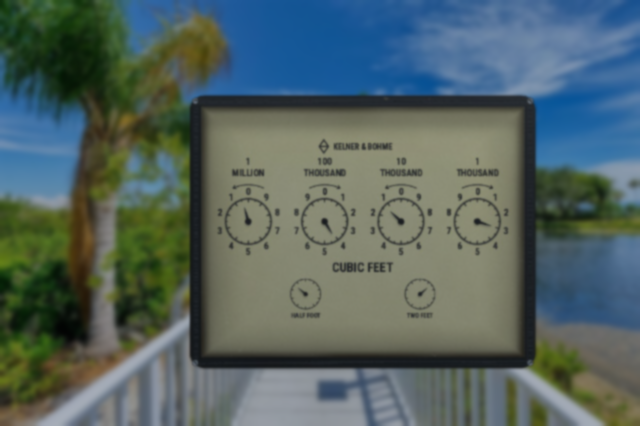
41300 ft³
